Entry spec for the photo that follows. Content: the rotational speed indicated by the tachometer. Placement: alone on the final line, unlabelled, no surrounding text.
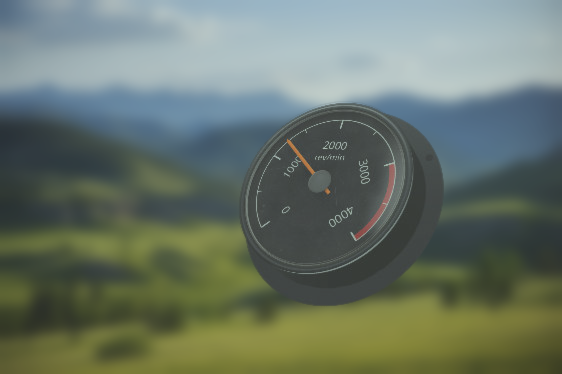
1250 rpm
